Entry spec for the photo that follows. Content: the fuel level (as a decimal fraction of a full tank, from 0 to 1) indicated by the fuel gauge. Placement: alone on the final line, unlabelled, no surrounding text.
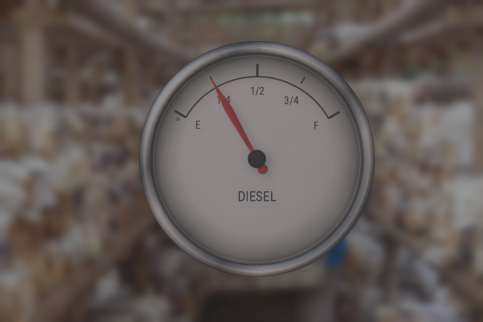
0.25
